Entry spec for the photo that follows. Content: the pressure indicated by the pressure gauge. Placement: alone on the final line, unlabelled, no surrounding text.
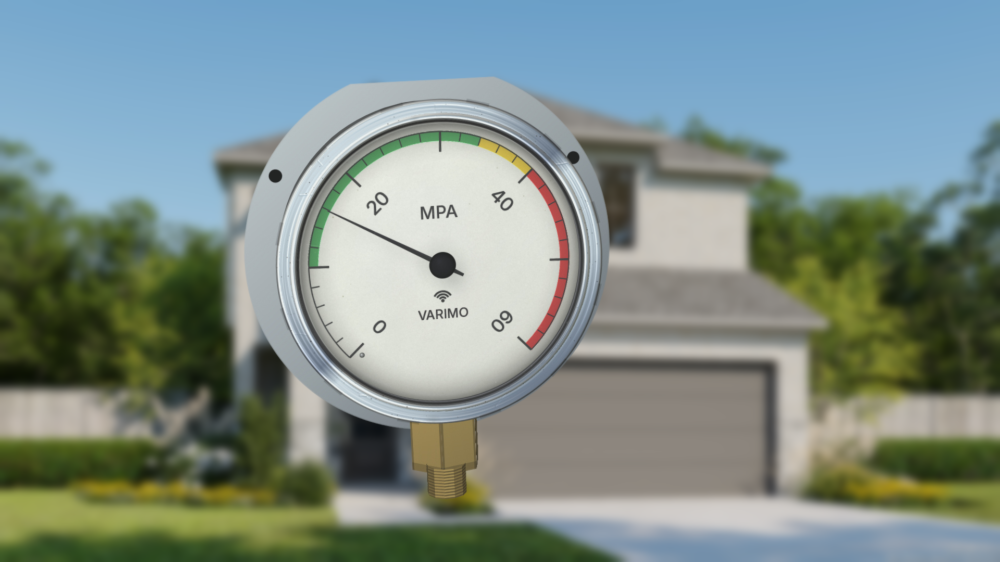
16 MPa
